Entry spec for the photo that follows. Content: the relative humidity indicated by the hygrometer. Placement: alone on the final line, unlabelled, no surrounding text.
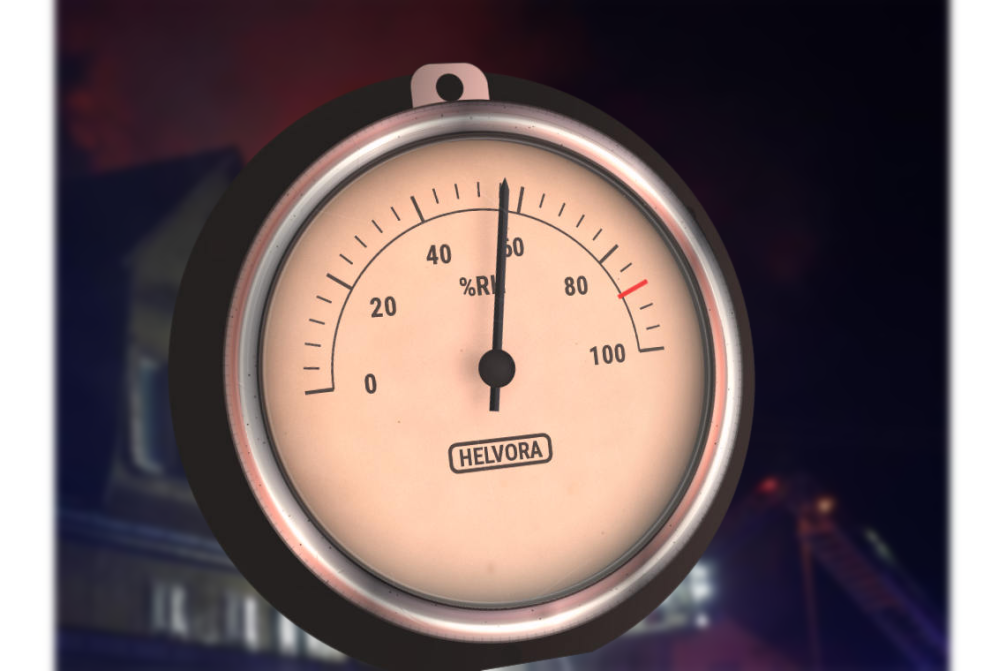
56 %
